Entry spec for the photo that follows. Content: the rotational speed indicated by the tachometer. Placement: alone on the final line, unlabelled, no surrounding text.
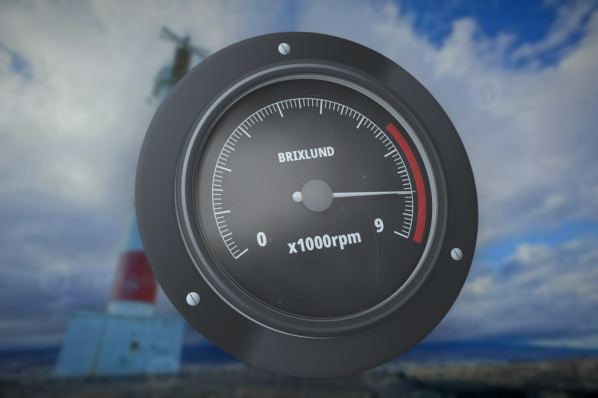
8000 rpm
